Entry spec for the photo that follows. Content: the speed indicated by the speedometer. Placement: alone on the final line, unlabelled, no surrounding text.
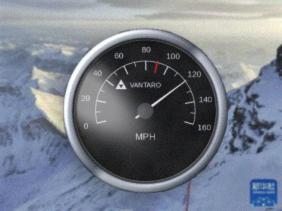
120 mph
